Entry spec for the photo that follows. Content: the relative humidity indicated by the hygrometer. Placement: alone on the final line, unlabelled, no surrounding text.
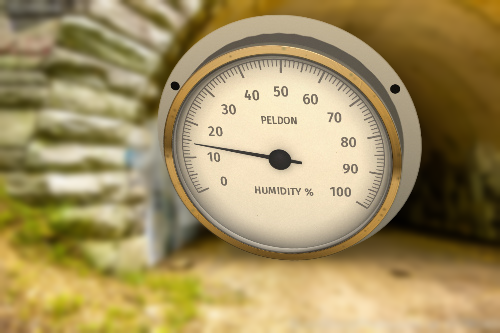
15 %
